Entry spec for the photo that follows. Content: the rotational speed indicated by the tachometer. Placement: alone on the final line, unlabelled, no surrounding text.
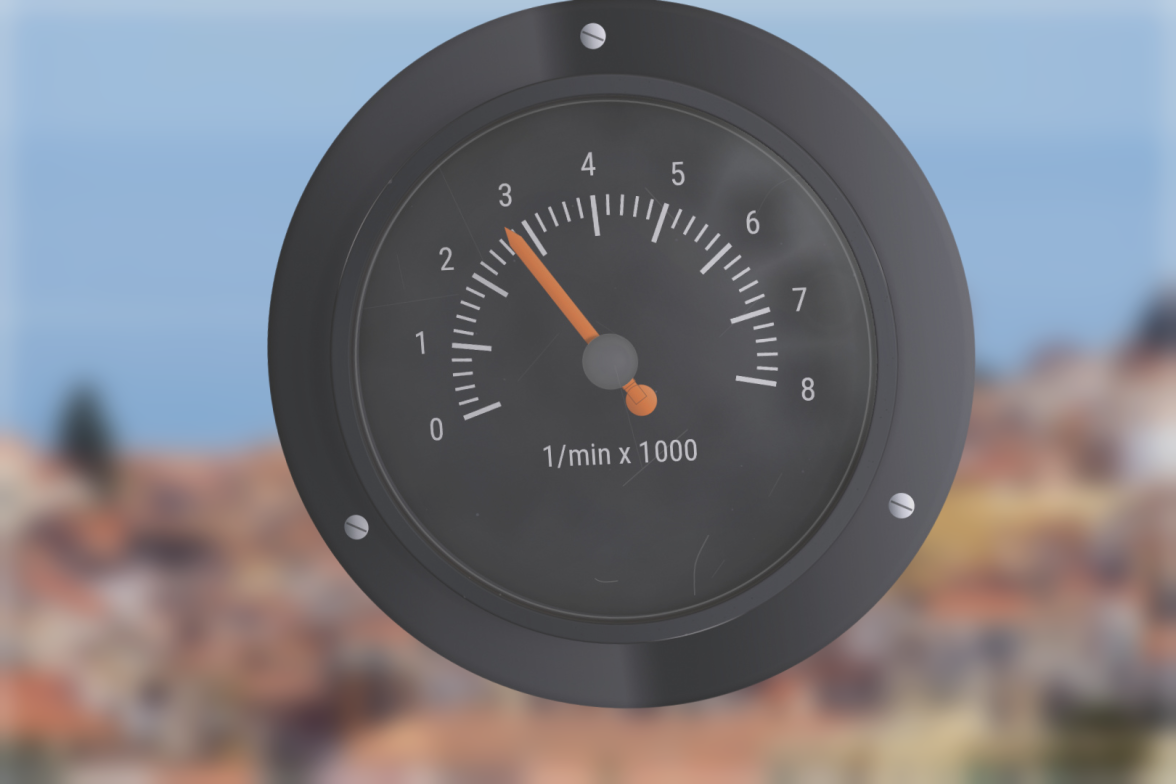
2800 rpm
